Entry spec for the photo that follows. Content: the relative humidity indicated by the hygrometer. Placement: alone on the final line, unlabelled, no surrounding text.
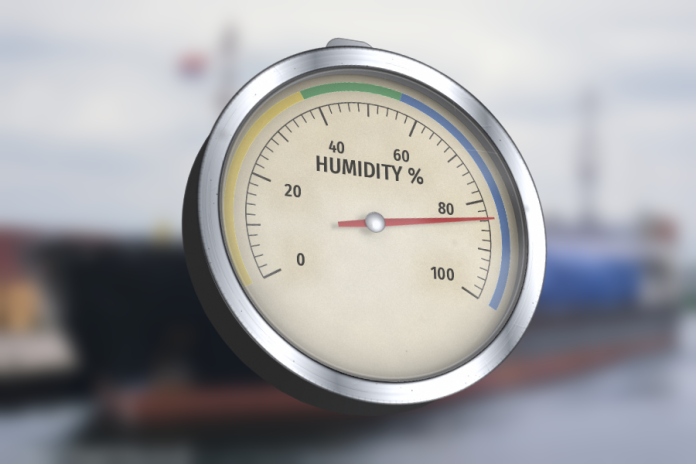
84 %
